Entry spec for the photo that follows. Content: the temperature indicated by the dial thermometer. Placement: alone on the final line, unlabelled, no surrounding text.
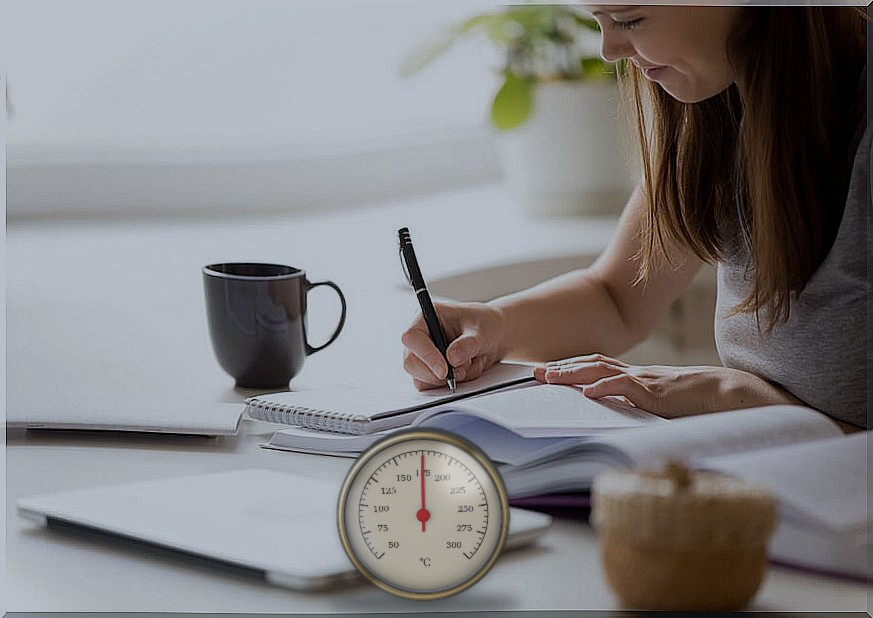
175 °C
